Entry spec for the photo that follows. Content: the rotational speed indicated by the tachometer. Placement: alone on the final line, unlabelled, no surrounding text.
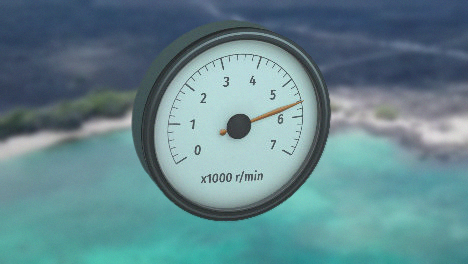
5600 rpm
